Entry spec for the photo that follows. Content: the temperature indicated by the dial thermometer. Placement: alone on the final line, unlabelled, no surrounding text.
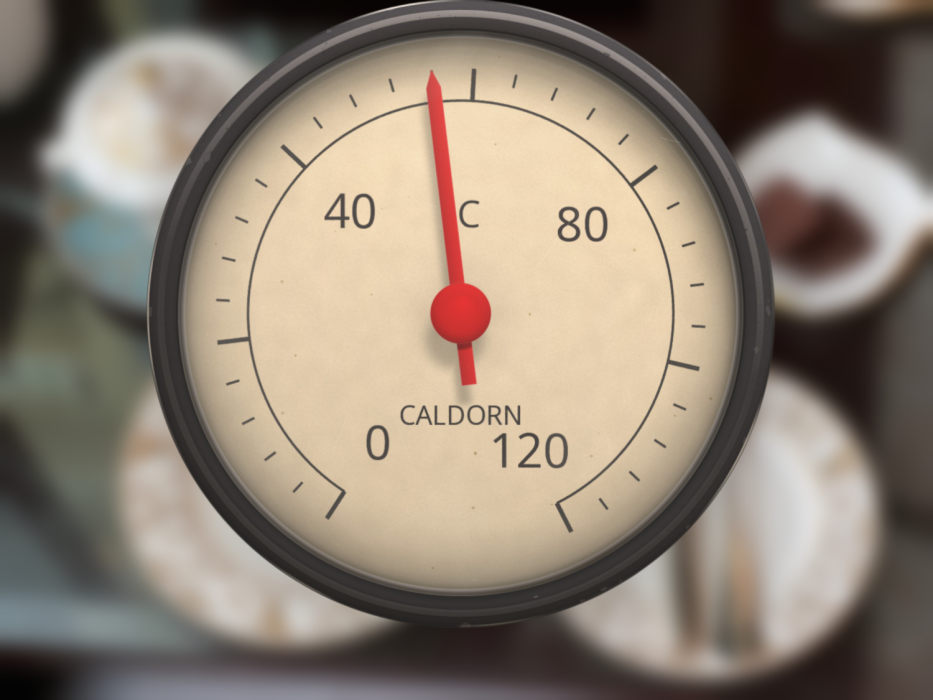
56 °C
